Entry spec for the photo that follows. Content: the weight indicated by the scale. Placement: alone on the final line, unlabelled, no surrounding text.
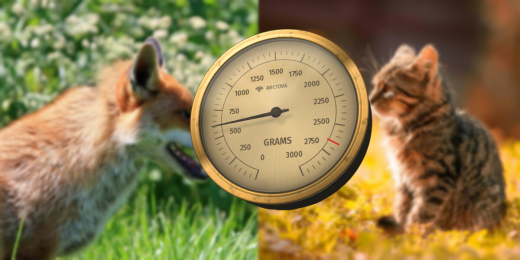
600 g
